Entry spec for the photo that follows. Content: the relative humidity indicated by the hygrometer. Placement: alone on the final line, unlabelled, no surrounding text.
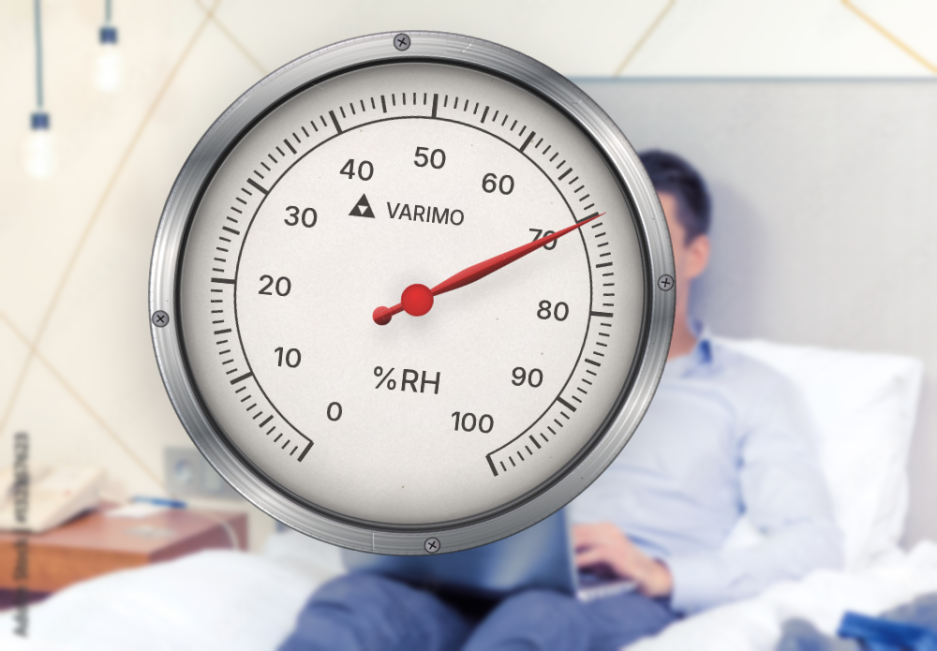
70 %
